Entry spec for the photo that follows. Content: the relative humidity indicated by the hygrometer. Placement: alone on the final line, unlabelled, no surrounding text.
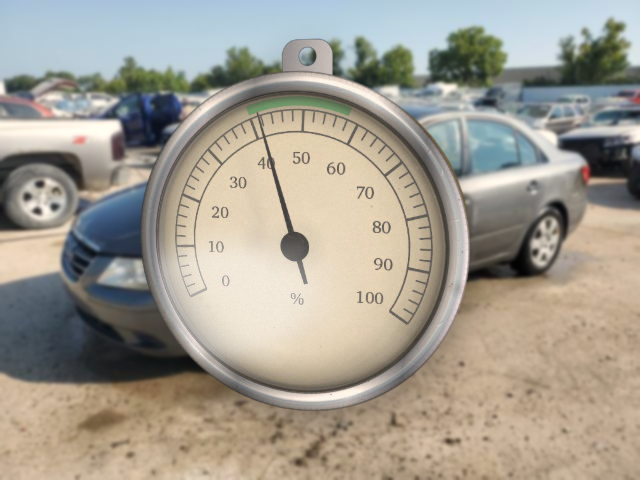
42 %
